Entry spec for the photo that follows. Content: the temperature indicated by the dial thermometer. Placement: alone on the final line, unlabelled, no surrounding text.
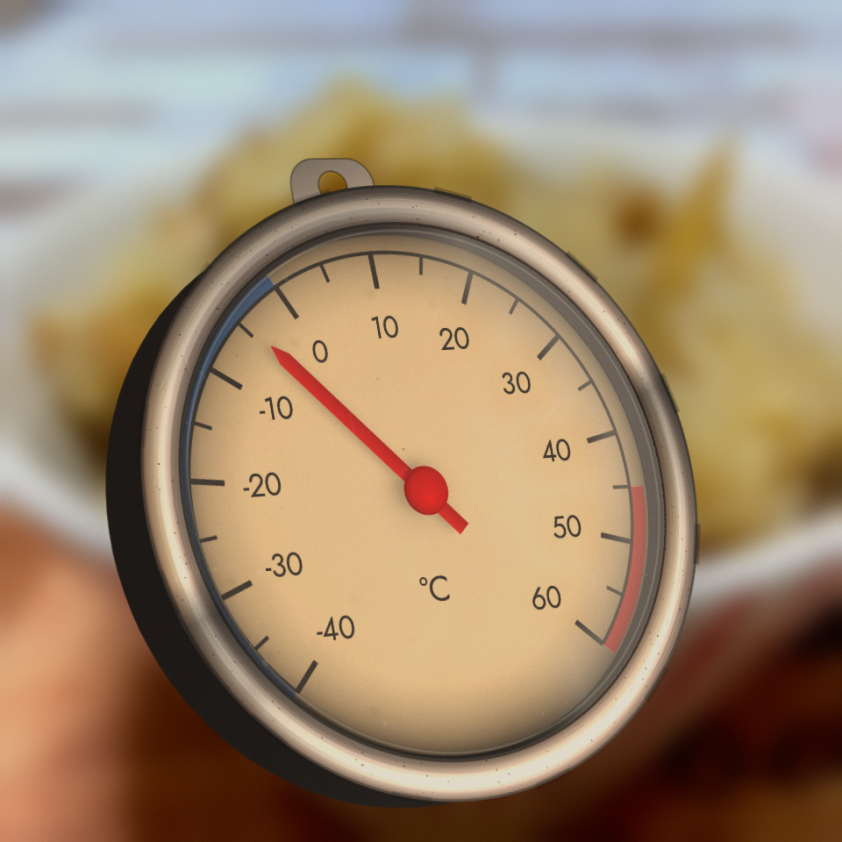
-5 °C
